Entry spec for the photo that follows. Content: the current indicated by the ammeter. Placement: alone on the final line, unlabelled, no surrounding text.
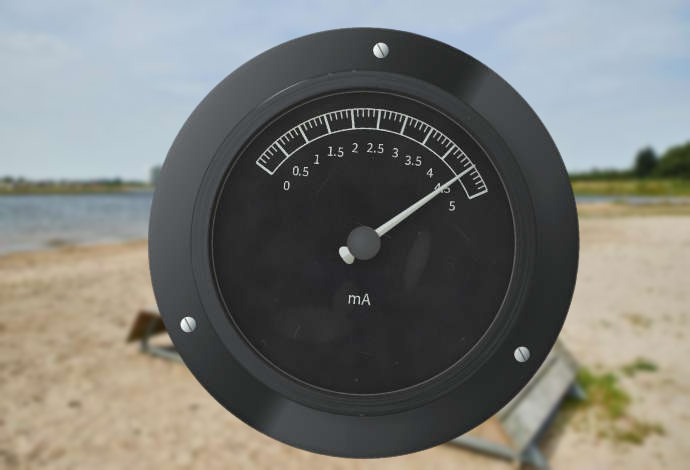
4.5 mA
